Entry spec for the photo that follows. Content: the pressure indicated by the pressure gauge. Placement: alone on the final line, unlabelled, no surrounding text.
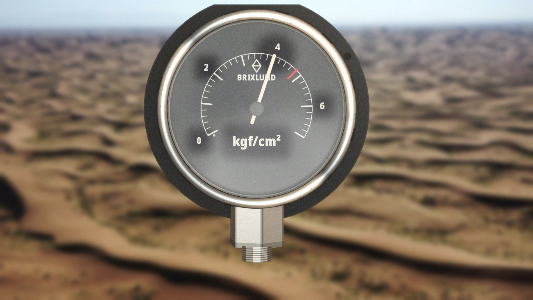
4 kg/cm²
